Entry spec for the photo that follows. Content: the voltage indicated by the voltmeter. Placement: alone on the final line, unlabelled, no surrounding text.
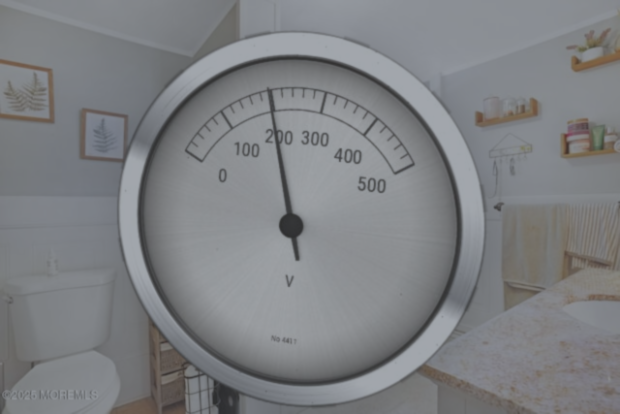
200 V
